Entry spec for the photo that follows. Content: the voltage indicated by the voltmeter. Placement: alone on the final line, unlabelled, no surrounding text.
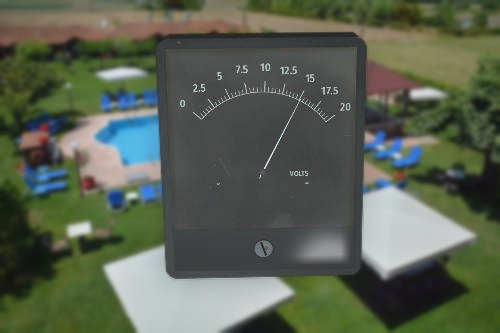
15 V
